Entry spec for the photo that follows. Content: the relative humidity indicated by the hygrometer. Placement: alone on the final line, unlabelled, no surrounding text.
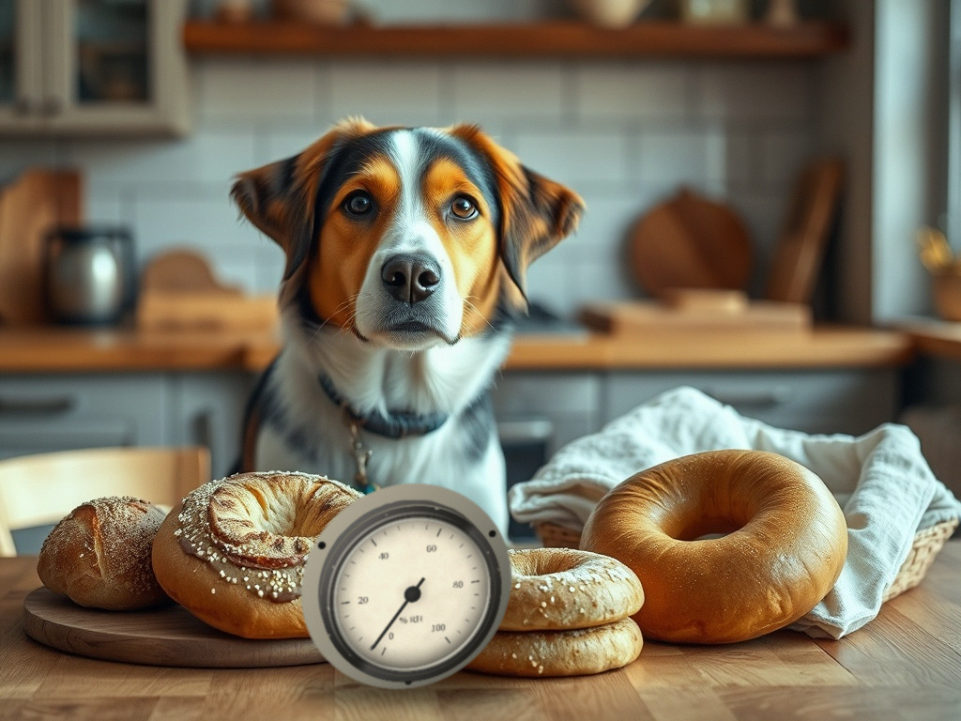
4 %
